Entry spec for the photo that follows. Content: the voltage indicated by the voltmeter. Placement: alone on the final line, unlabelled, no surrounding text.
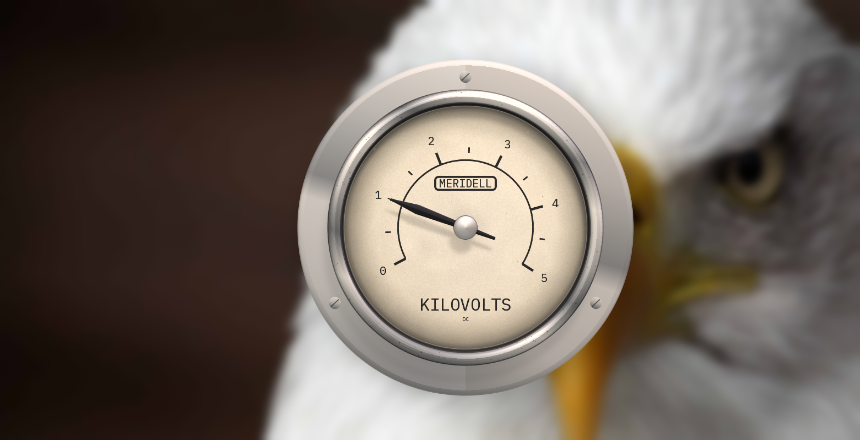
1 kV
